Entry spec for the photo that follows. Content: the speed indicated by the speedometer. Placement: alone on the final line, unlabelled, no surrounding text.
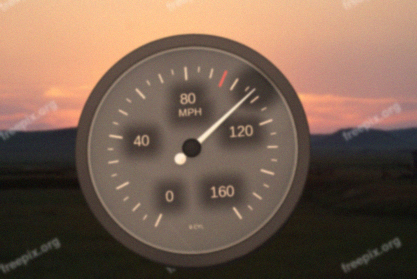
107.5 mph
